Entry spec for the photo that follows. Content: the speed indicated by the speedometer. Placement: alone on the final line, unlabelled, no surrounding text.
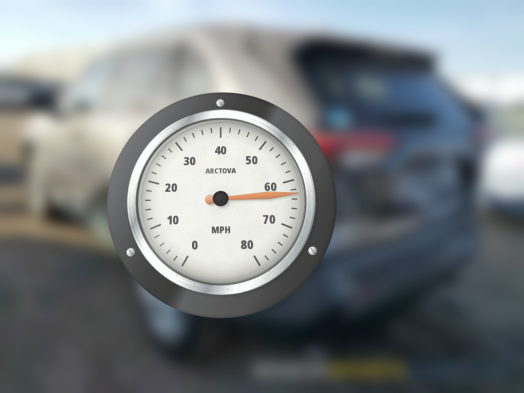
63 mph
